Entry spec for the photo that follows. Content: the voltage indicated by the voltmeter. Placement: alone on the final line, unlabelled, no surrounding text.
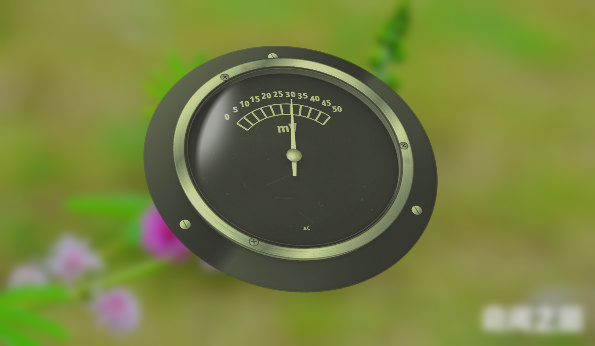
30 mV
